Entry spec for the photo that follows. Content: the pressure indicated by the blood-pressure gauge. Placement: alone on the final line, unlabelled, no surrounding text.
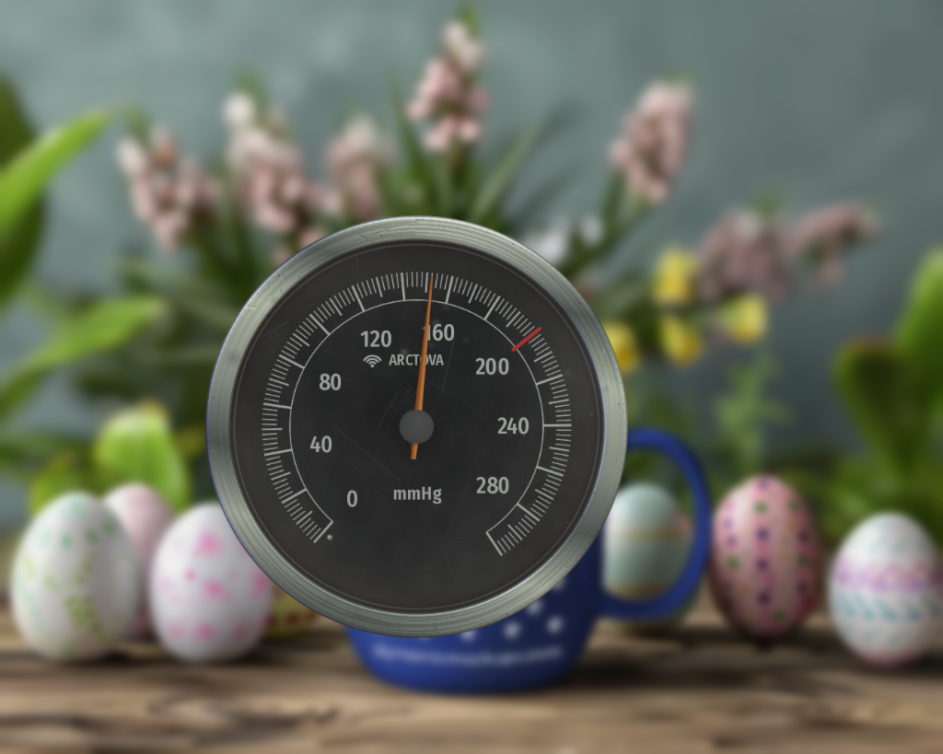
152 mmHg
